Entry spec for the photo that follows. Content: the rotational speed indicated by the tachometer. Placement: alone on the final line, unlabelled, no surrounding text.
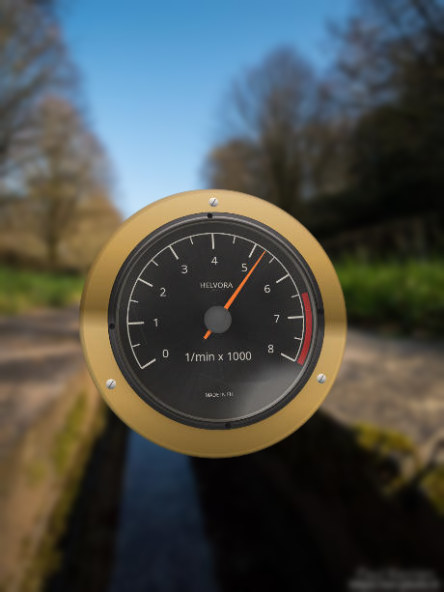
5250 rpm
